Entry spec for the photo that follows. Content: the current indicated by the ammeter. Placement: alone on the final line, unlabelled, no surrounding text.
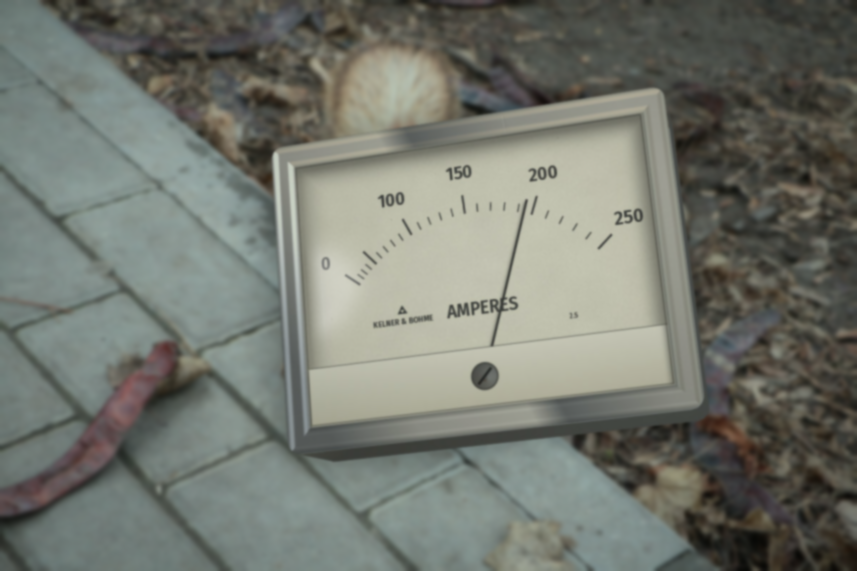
195 A
